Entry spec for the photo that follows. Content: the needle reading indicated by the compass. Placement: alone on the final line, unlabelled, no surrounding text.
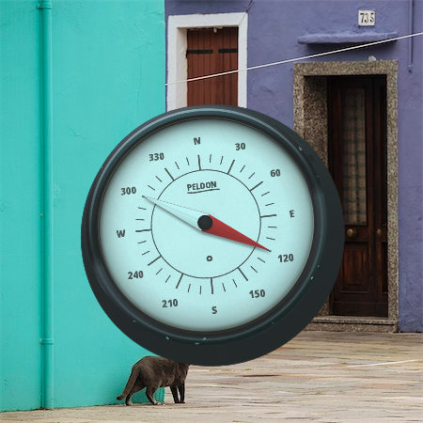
120 °
